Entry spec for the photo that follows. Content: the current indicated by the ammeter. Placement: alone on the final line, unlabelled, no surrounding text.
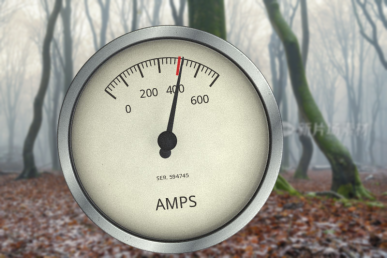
420 A
